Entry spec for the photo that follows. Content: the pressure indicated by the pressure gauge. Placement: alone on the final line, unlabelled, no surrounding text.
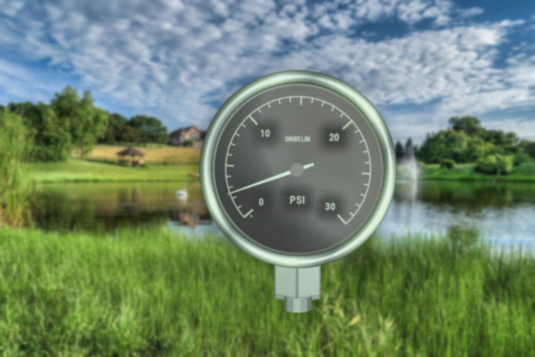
2.5 psi
